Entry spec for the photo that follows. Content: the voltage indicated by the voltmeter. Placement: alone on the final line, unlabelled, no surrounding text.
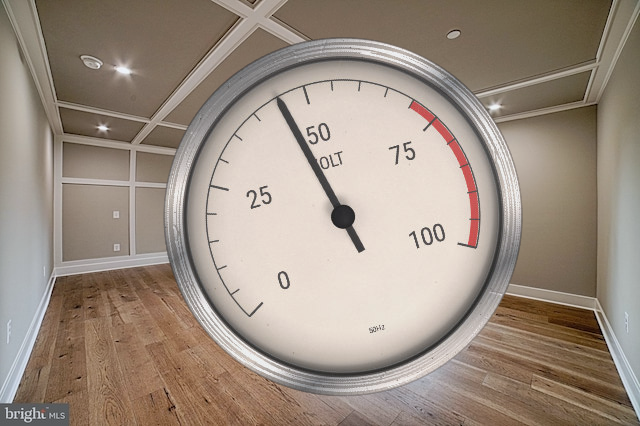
45 V
